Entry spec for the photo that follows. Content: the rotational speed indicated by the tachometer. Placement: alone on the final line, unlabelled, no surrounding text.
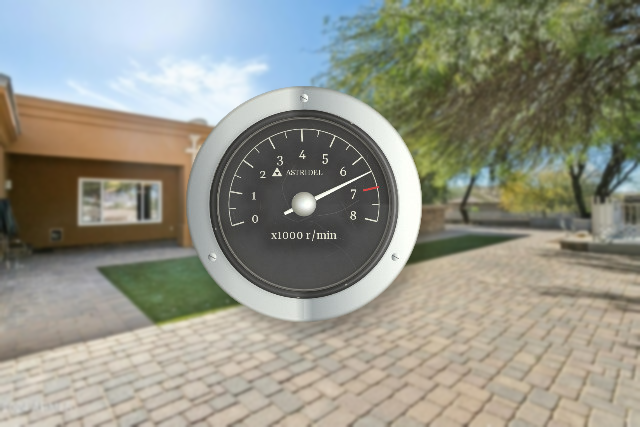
6500 rpm
